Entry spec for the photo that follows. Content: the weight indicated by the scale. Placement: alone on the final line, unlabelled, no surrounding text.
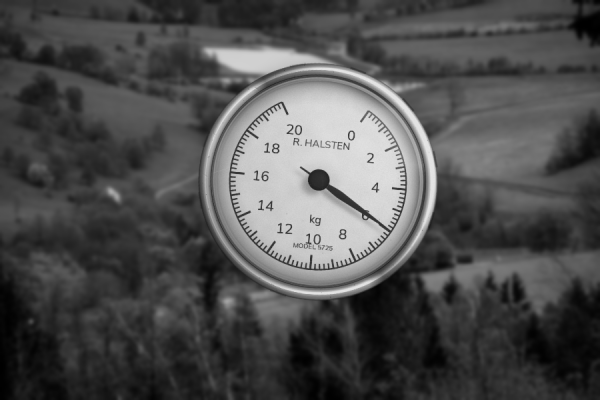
6 kg
